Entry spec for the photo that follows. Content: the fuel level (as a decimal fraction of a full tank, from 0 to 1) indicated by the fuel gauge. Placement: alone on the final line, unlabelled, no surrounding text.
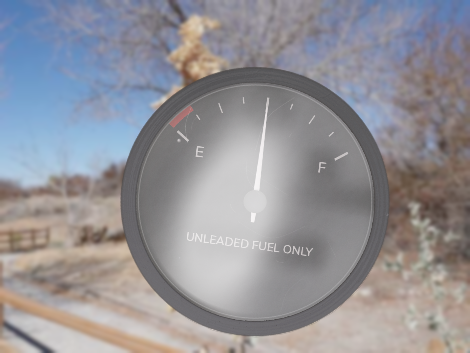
0.5
